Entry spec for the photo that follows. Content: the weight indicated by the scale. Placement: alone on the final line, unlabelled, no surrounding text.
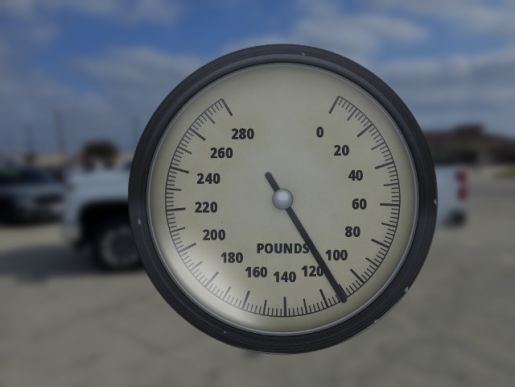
112 lb
